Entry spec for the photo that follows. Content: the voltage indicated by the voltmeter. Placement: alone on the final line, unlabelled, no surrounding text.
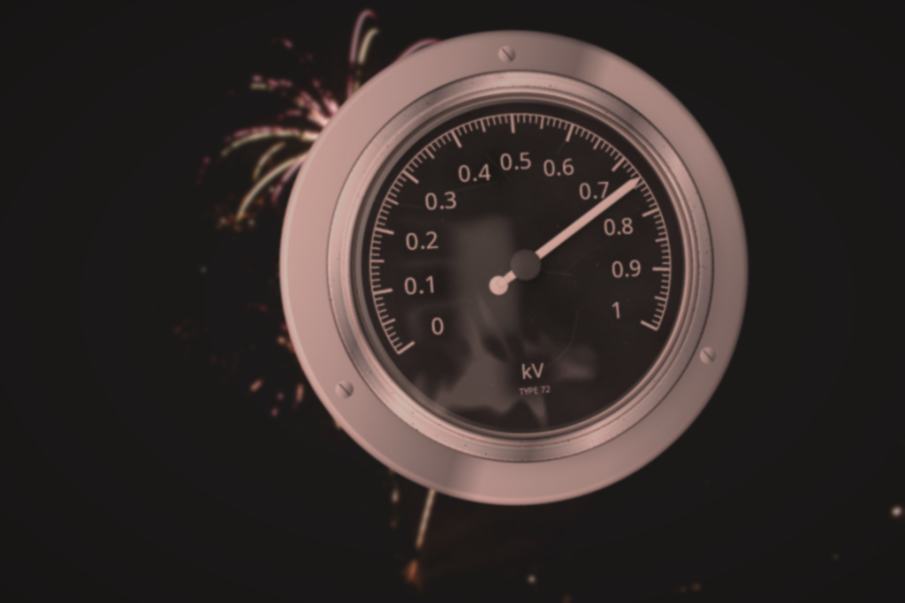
0.74 kV
